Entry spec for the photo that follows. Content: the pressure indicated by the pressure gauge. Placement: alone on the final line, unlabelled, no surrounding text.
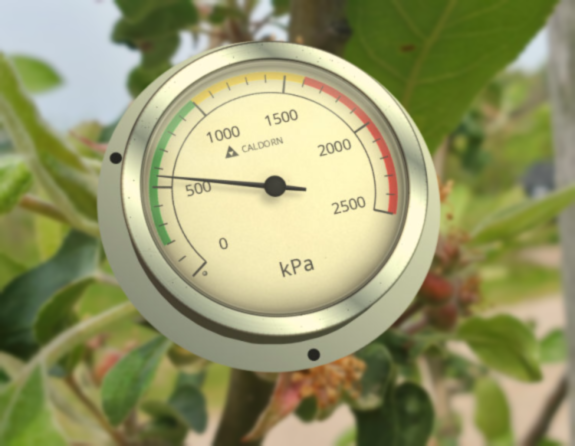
550 kPa
